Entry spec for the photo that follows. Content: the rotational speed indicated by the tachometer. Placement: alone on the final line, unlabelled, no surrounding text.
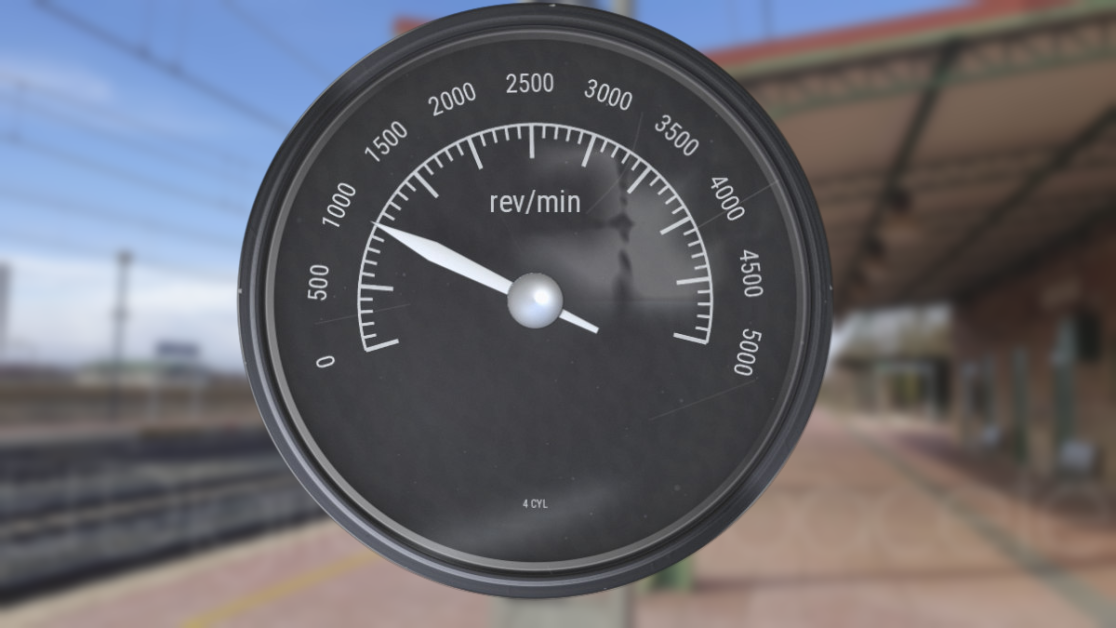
1000 rpm
